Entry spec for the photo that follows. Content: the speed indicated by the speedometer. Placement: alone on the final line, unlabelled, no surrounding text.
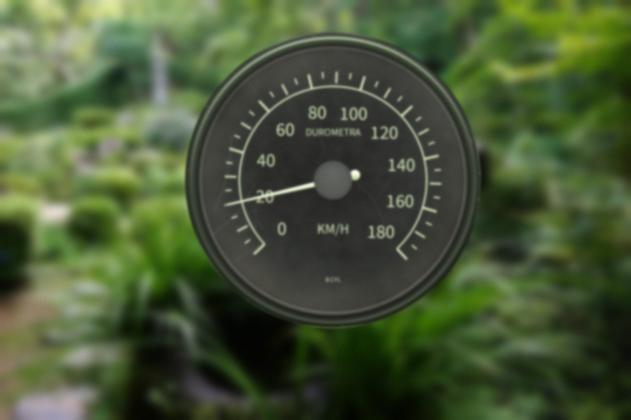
20 km/h
